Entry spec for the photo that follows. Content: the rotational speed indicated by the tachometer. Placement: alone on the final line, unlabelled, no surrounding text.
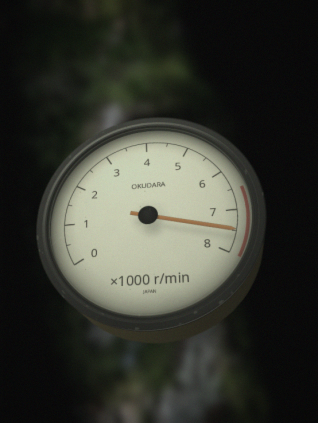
7500 rpm
